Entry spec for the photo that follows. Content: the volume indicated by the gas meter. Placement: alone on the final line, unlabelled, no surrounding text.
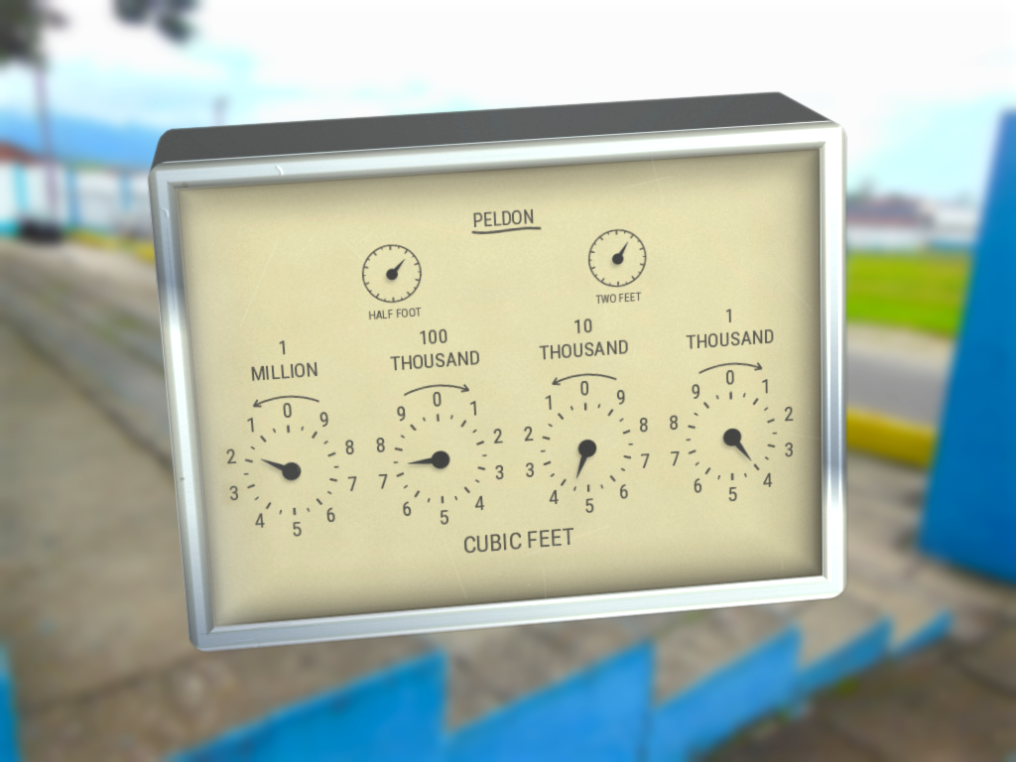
174400 ft³
